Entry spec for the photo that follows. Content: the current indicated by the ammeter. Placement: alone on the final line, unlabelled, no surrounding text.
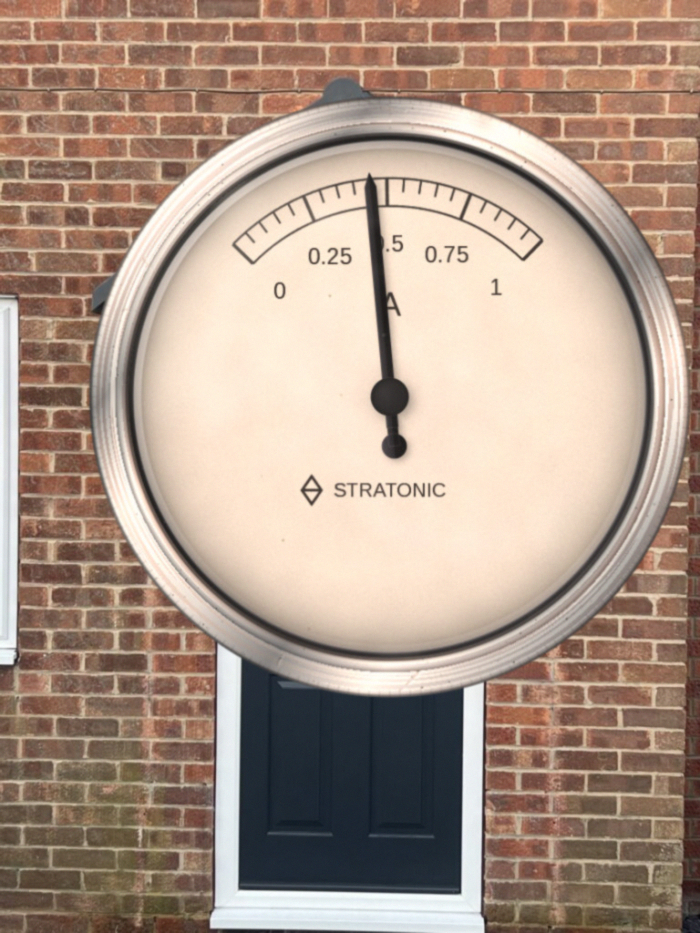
0.45 A
